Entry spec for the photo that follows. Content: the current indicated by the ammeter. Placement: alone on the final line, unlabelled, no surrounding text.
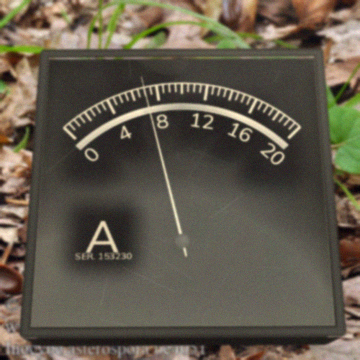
7 A
